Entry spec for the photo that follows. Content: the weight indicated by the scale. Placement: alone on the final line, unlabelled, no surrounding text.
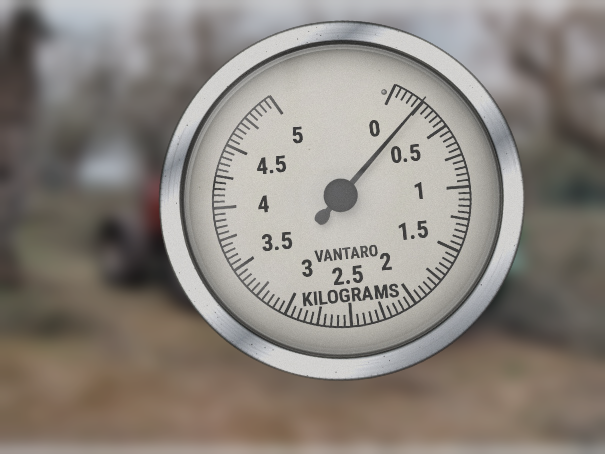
0.25 kg
